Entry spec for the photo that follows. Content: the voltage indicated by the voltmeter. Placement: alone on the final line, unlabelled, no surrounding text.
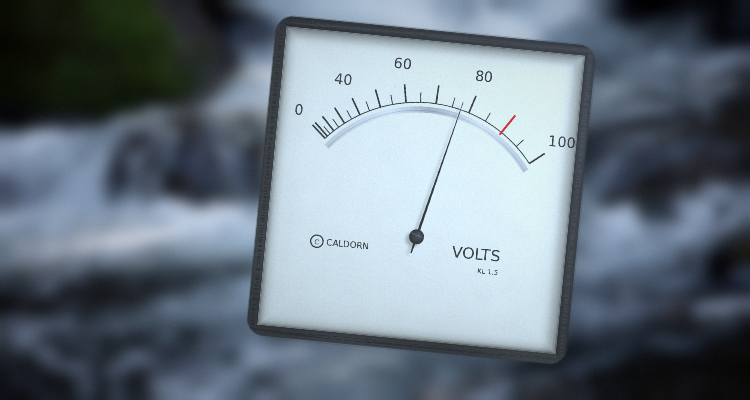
77.5 V
